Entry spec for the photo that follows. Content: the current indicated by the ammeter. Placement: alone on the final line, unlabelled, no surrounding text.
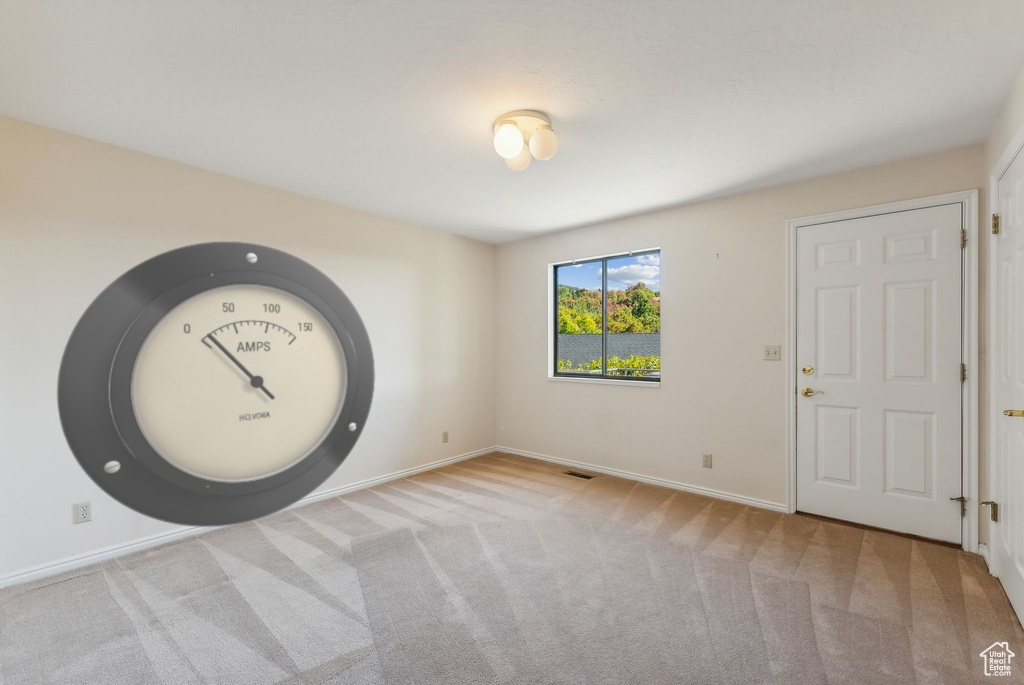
10 A
